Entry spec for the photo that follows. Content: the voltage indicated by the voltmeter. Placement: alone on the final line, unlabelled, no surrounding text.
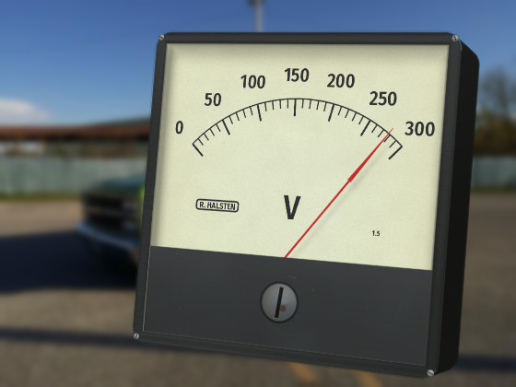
280 V
